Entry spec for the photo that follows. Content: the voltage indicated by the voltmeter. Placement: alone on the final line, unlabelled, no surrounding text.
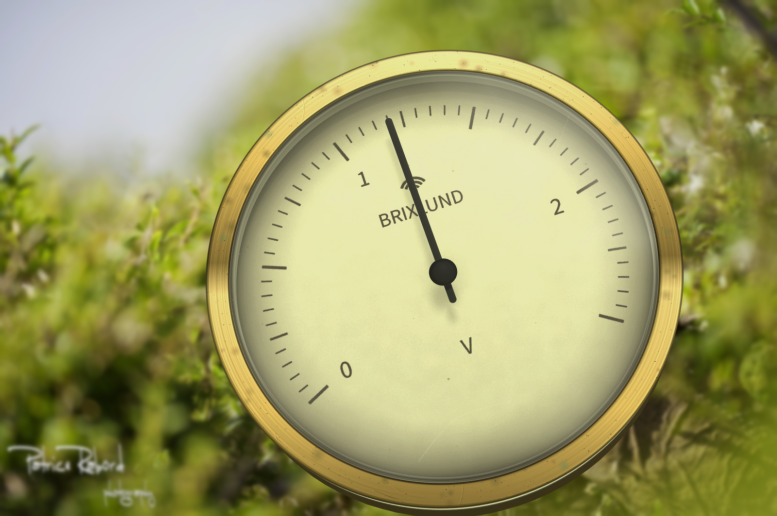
1.2 V
